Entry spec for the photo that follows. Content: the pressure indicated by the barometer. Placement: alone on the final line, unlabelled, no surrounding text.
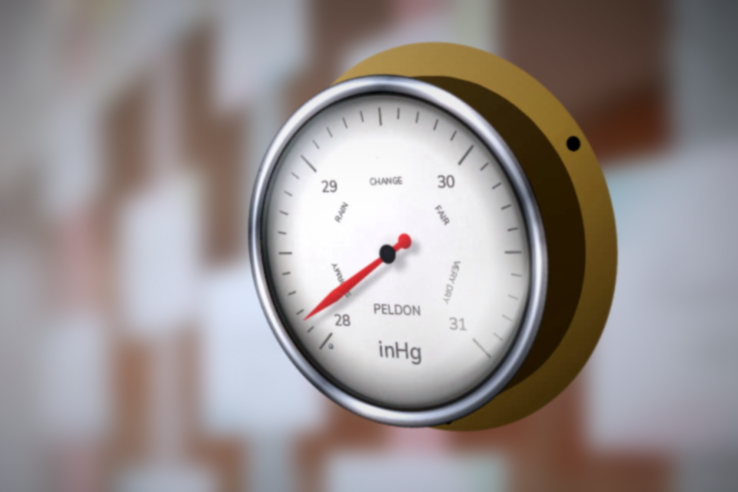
28.15 inHg
